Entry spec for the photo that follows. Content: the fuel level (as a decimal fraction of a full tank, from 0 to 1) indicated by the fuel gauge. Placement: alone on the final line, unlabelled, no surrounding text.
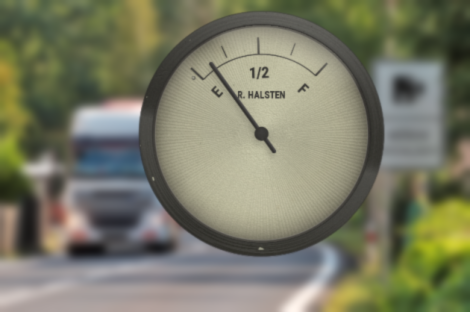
0.125
